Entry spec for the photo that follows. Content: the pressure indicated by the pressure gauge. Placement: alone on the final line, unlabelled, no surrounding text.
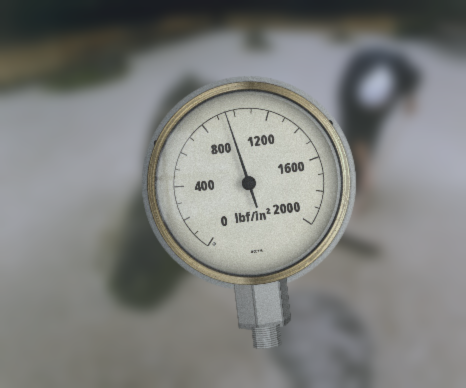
950 psi
